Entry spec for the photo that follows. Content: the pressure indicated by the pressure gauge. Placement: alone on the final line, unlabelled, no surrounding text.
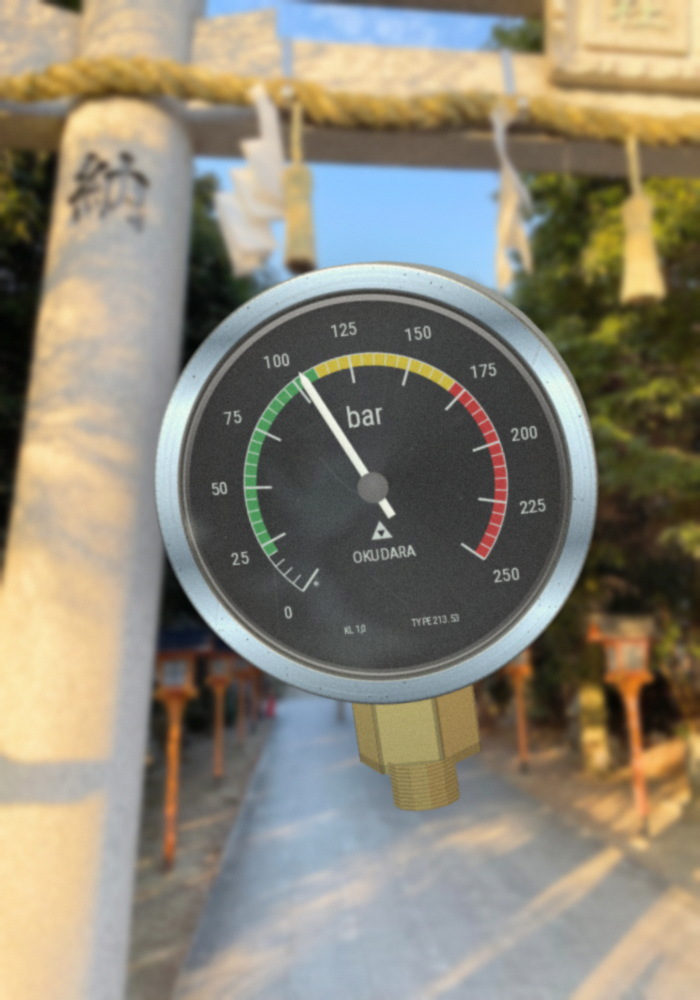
105 bar
